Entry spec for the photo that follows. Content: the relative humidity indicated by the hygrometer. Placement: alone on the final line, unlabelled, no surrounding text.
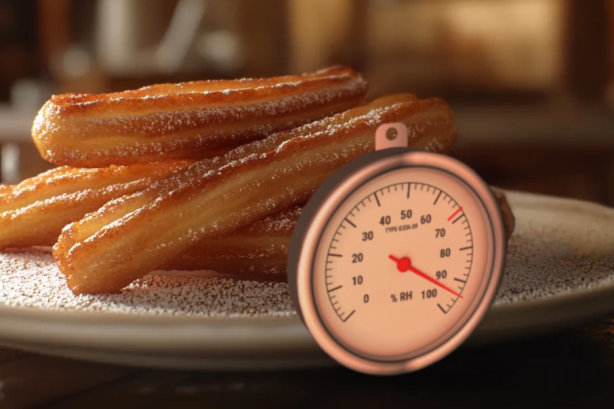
94 %
